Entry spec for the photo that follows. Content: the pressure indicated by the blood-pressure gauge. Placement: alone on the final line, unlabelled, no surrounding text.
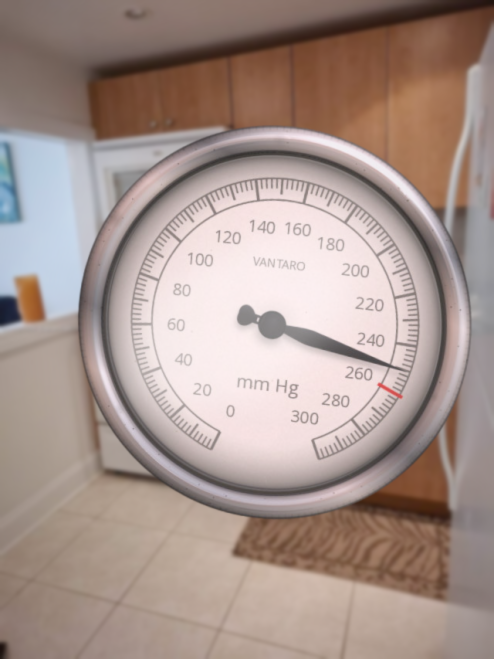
250 mmHg
